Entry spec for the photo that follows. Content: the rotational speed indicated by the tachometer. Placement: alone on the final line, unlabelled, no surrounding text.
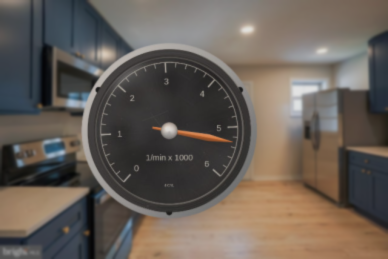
5300 rpm
